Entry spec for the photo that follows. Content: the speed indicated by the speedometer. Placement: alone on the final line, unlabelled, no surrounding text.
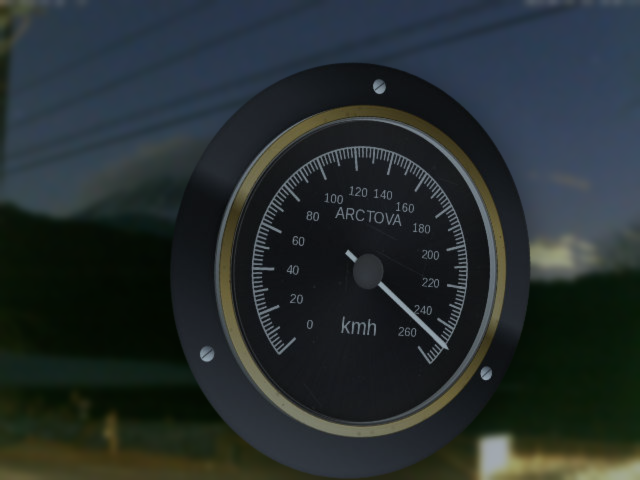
250 km/h
